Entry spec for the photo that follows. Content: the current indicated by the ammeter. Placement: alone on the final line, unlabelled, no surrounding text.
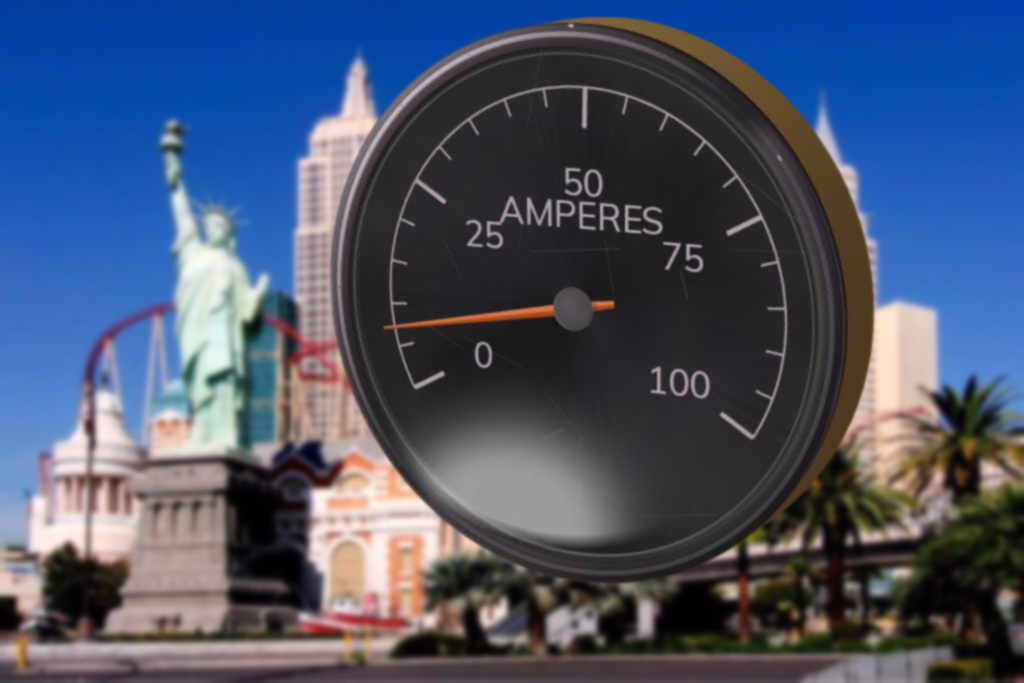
7.5 A
